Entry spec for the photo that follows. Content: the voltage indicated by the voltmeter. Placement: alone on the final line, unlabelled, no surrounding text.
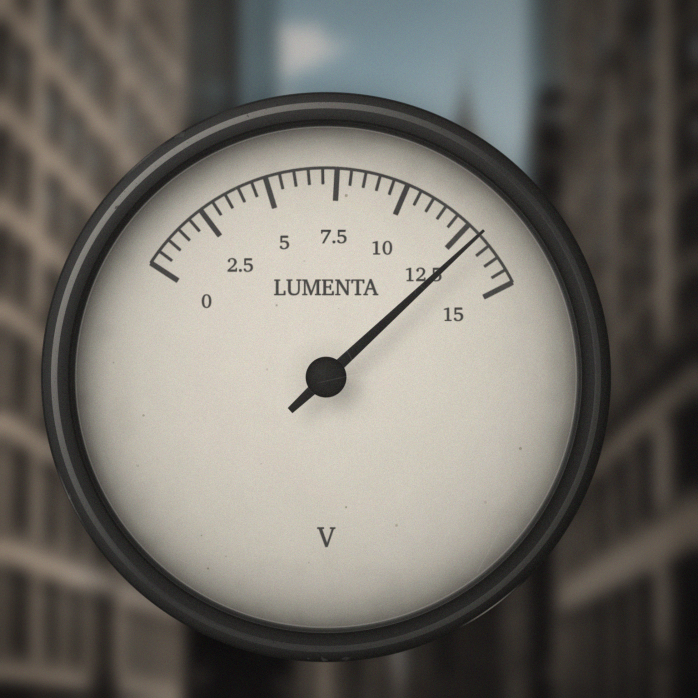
13 V
